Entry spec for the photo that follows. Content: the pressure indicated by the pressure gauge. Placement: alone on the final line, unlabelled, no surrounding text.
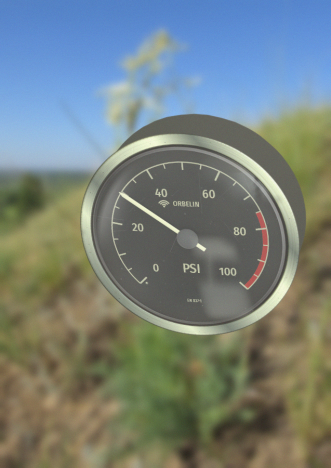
30 psi
